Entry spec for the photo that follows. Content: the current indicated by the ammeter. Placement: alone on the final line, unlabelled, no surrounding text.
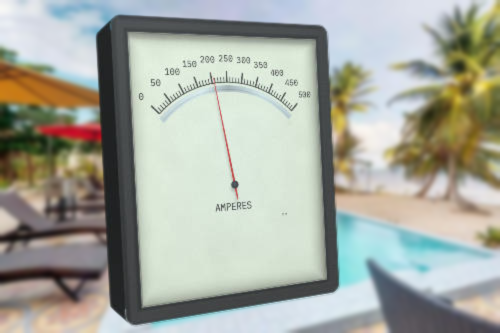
200 A
